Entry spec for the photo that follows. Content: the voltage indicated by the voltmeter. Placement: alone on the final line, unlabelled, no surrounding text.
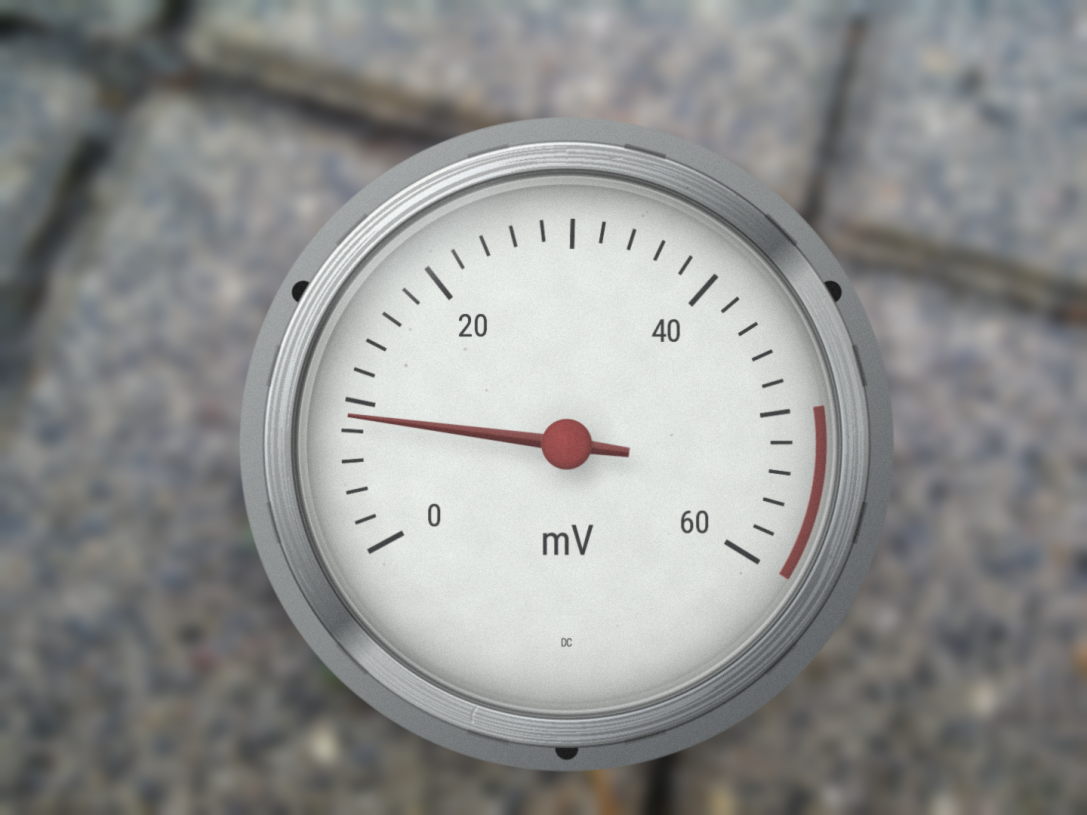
9 mV
